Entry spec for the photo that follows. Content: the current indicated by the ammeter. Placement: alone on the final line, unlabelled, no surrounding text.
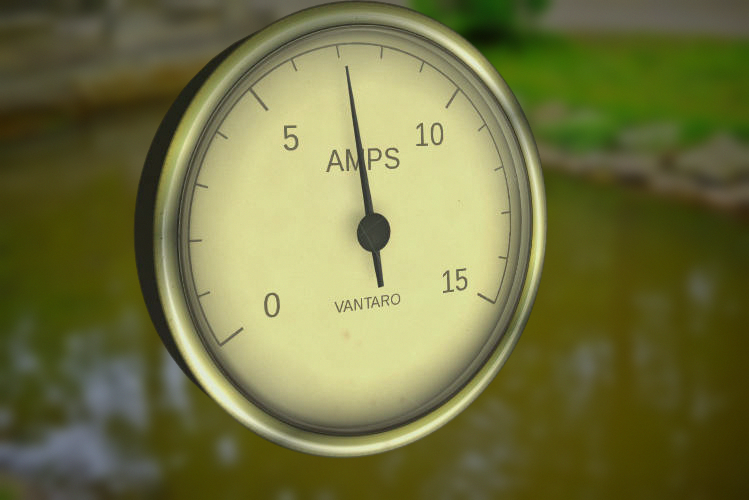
7 A
